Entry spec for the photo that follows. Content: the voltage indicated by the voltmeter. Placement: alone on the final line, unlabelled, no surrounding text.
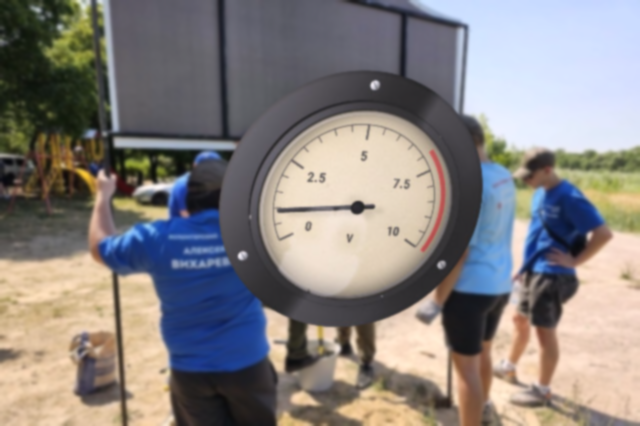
1 V
